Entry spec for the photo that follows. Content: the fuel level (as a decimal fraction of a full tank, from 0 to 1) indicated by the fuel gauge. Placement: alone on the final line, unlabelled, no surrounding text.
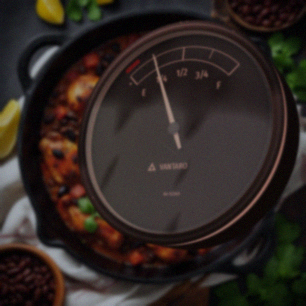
0.25
